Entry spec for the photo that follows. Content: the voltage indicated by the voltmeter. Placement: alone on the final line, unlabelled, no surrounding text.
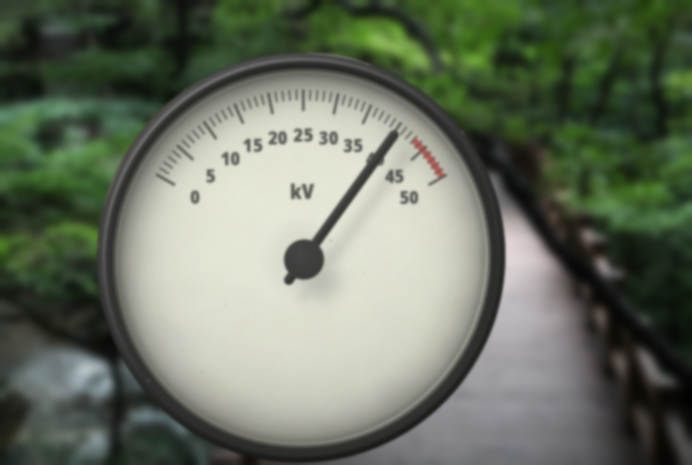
40 kV
